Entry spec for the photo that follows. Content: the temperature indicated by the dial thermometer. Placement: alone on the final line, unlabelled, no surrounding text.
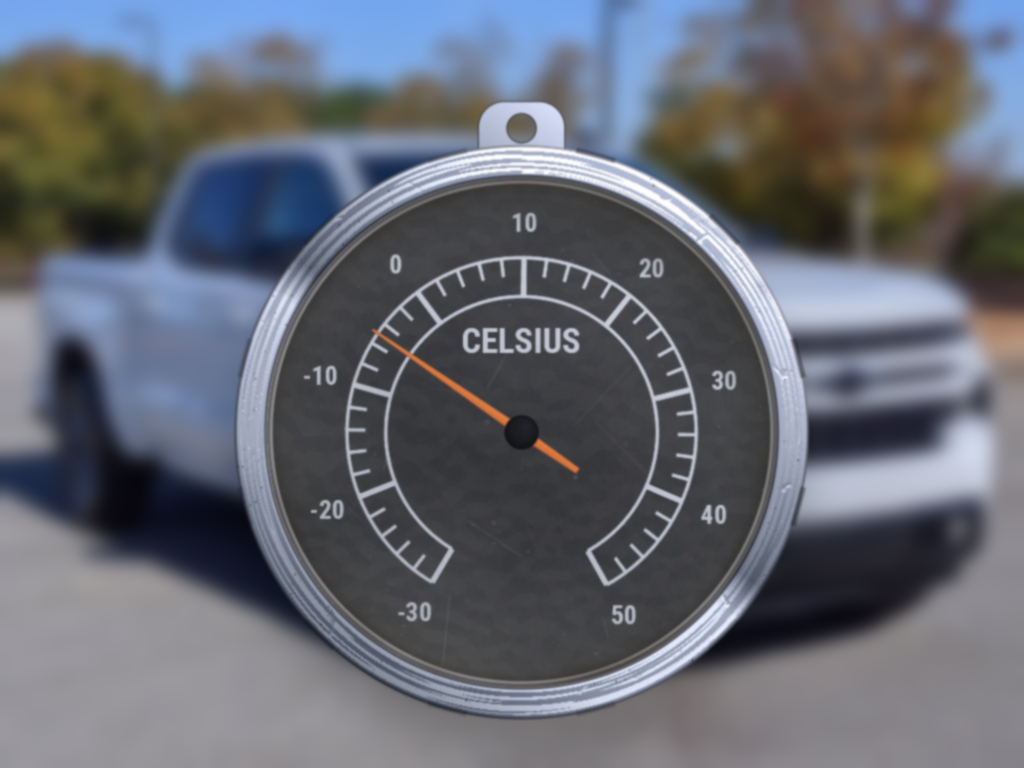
-5 °C
